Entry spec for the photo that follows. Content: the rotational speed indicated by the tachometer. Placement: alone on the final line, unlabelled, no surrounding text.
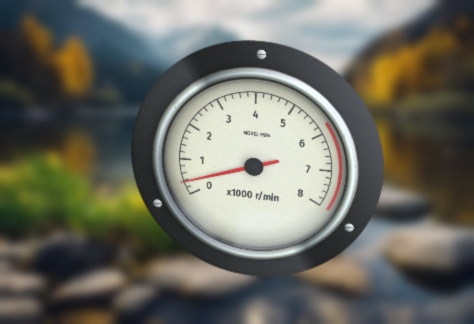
400 rpm
